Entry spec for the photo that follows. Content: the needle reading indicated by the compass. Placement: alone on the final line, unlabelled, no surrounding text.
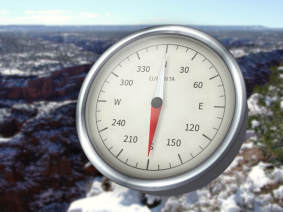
180 °
